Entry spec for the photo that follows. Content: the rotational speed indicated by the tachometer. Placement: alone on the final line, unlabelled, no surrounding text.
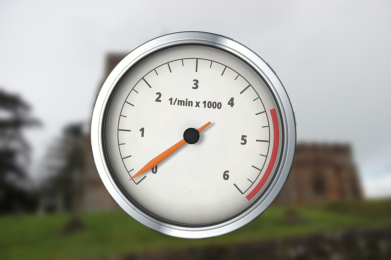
125 rpm
